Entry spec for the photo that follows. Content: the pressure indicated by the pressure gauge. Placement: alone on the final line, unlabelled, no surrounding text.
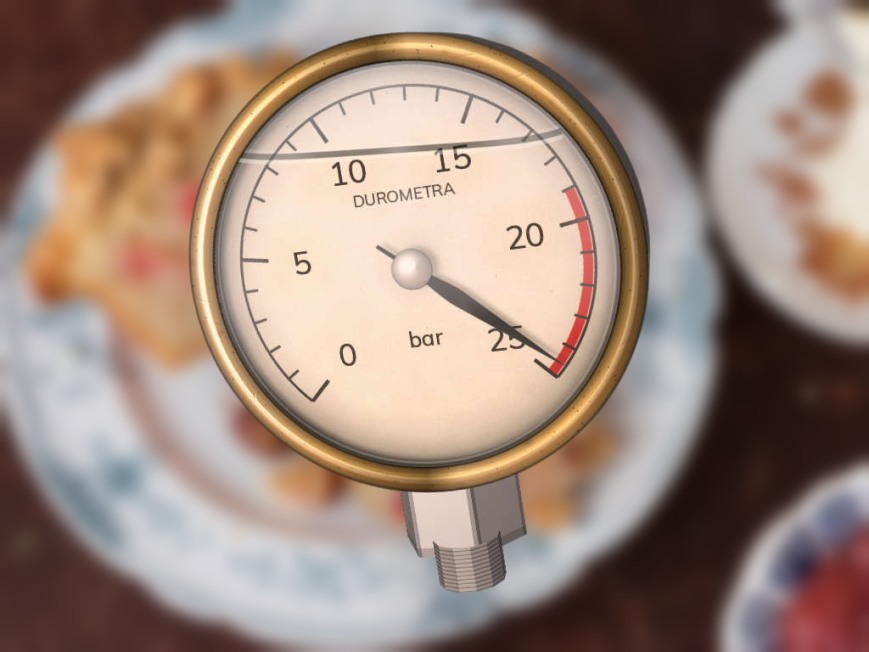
24.5 bar
